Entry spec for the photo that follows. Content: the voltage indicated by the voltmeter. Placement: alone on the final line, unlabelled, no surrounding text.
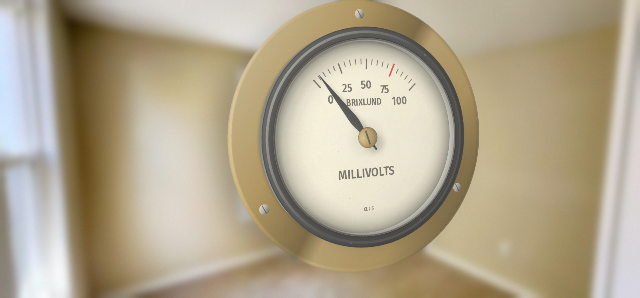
5 mV
